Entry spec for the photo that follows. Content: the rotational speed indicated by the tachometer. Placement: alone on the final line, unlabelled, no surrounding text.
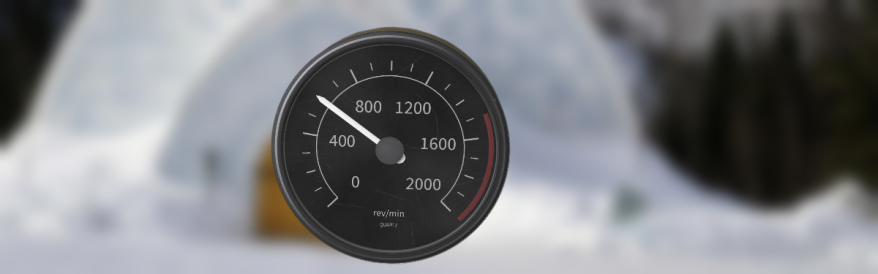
600 rpm
